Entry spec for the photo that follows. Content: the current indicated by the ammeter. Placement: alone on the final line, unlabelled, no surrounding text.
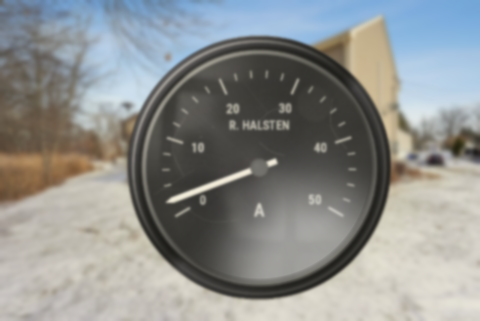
2 A
